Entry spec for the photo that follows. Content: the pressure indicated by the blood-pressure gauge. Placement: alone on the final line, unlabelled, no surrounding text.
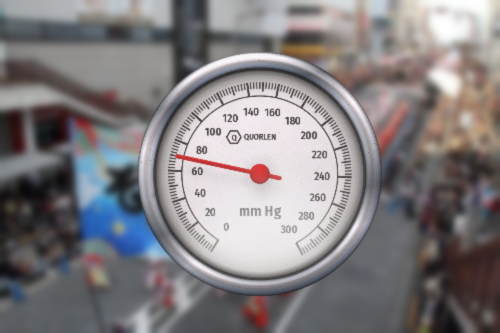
70 mmHg
